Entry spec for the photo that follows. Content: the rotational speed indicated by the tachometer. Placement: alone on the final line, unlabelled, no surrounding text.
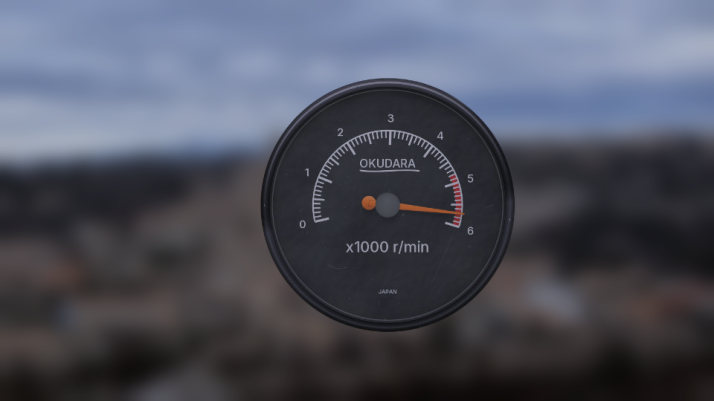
5700 rpm
